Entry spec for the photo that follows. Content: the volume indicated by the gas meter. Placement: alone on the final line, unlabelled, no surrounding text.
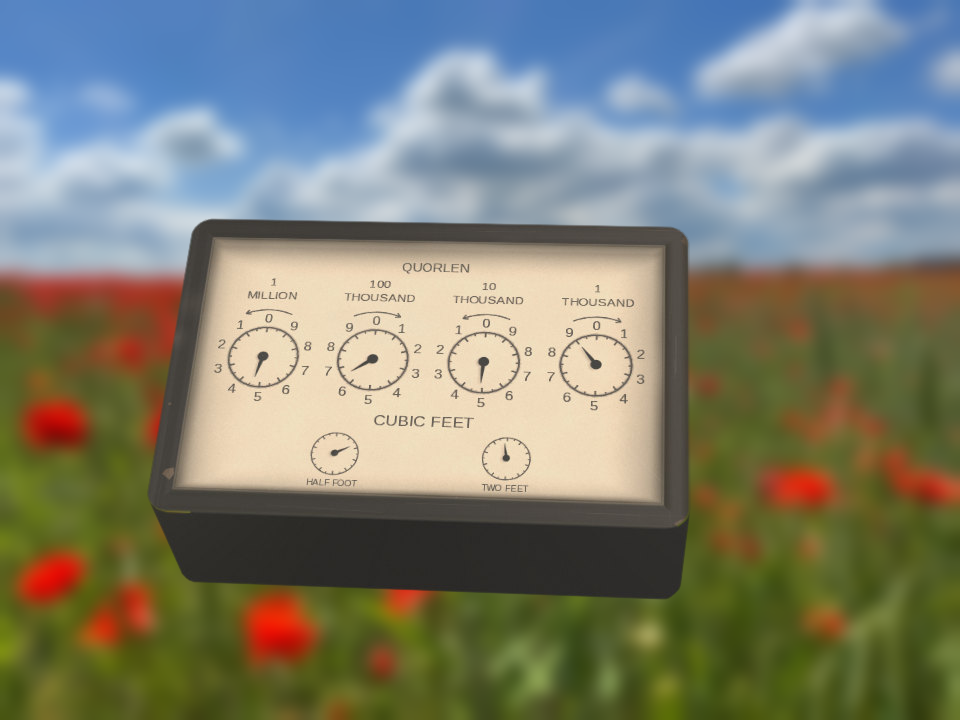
464900 ft³
